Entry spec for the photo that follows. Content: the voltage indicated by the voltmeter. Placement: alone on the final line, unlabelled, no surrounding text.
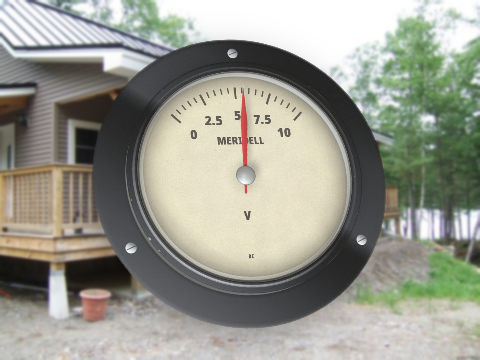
5.5 V
